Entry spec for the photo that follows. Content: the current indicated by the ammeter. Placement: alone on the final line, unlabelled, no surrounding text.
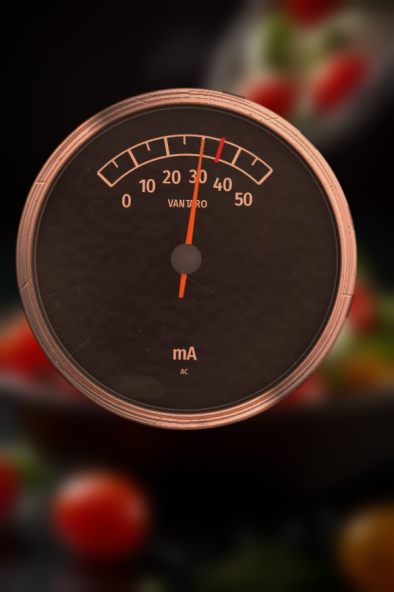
30 mA
